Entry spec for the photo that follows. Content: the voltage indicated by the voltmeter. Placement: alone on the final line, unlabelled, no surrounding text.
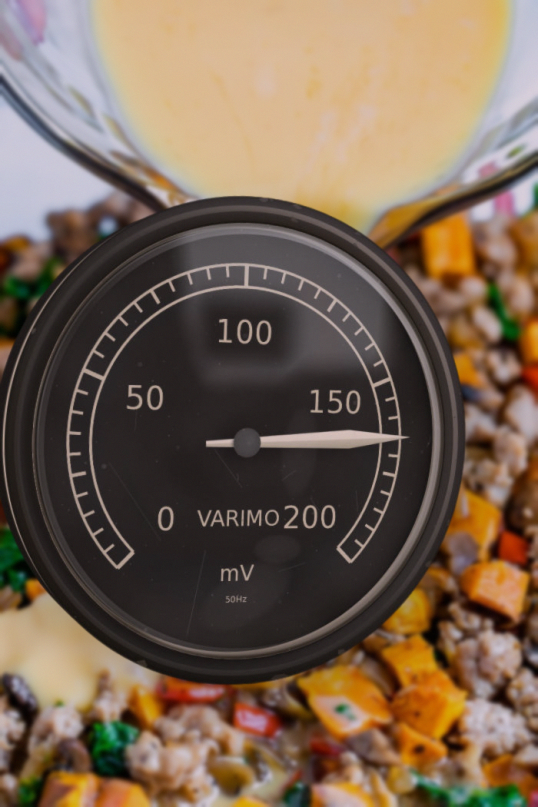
165 mV
